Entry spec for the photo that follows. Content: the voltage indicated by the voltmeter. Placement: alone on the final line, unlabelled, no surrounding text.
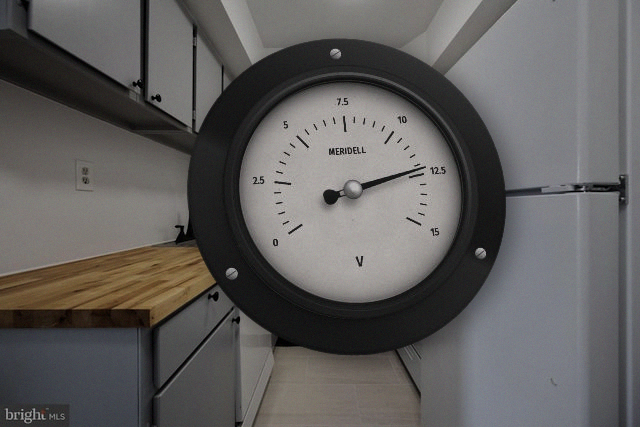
12.25 V
